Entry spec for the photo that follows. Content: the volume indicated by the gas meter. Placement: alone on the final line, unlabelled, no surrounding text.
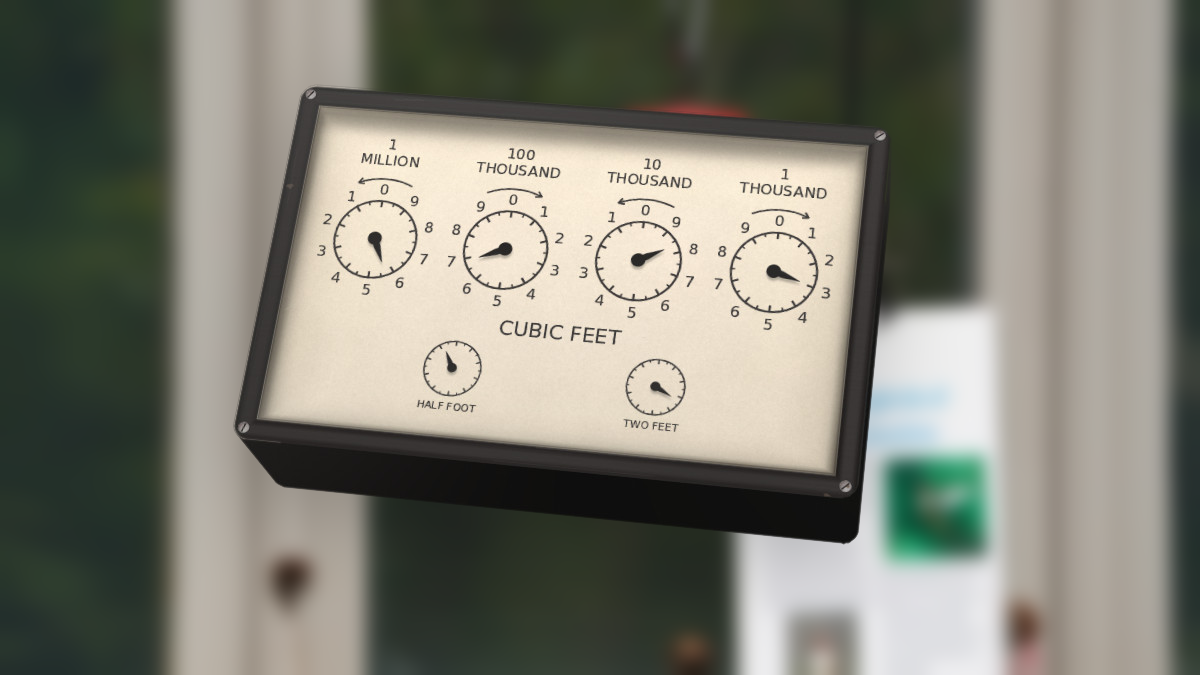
568300 ft³
